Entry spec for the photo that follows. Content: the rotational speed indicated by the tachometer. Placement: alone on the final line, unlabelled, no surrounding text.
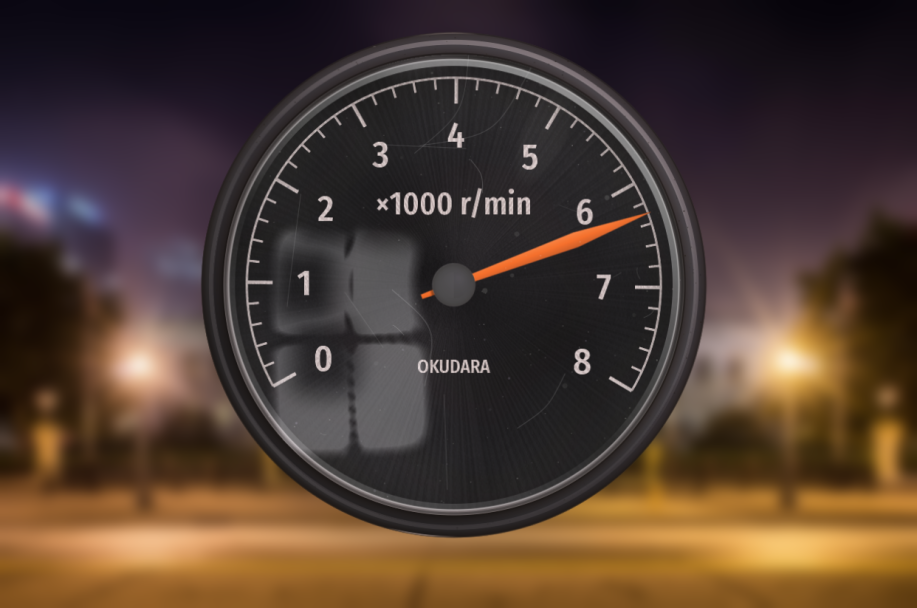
6300 rpm
